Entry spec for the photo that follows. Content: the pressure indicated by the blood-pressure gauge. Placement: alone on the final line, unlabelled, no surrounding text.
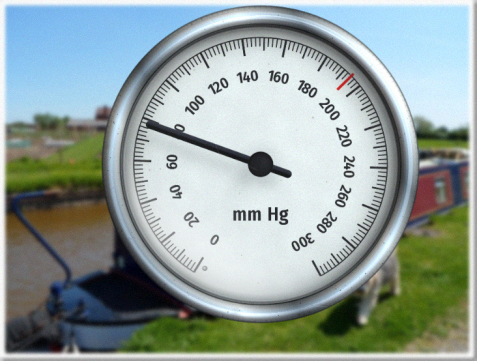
78 mmHg
